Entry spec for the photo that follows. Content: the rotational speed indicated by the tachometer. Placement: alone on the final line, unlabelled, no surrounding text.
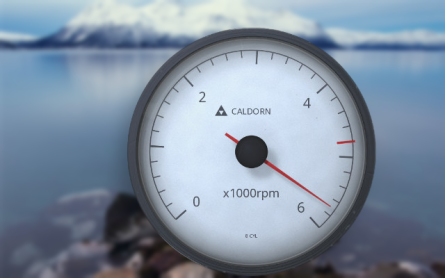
5700 rpm
